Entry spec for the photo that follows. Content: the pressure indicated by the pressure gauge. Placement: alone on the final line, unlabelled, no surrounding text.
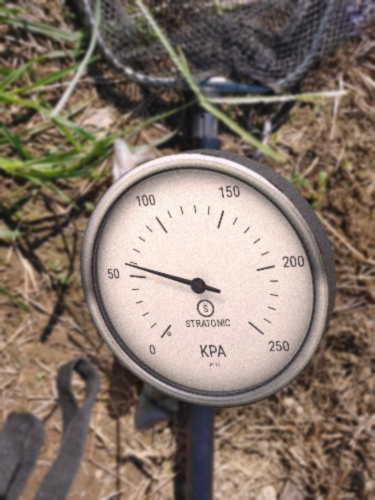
60 kPa
